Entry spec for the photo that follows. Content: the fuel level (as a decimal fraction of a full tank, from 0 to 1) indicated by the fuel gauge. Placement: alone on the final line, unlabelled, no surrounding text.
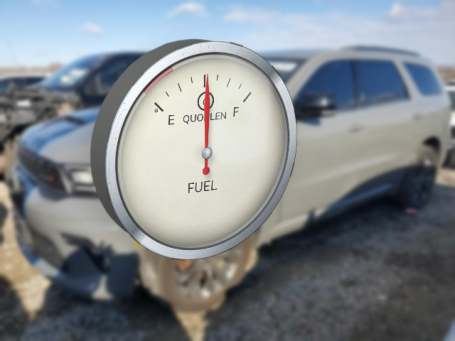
0.5
